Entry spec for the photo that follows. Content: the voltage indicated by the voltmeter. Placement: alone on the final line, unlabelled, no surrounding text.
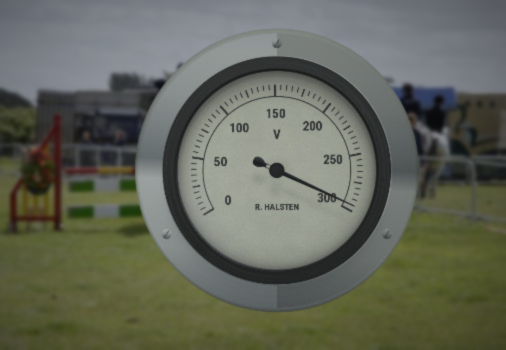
295 V
